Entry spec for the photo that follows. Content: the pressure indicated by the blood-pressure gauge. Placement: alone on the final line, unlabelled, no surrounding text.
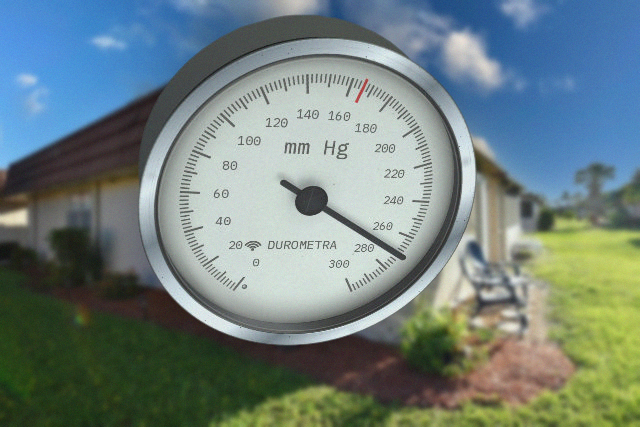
270 mmHg
